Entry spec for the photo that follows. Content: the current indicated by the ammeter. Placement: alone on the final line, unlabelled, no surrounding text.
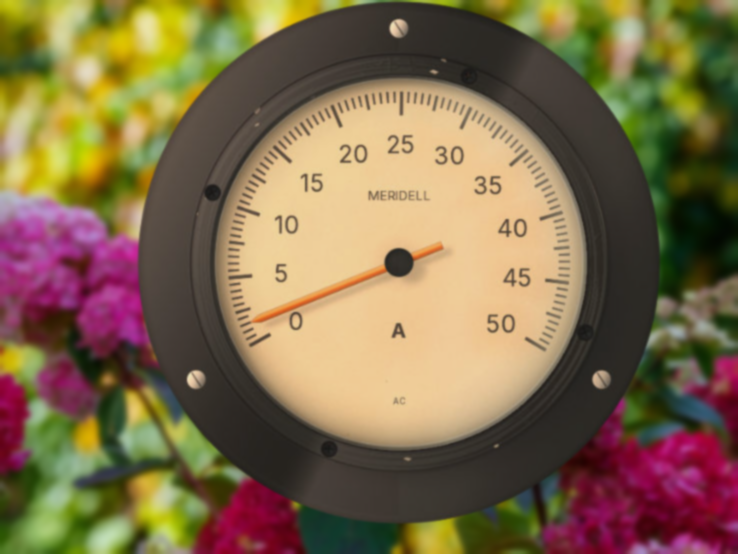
1.5 A
